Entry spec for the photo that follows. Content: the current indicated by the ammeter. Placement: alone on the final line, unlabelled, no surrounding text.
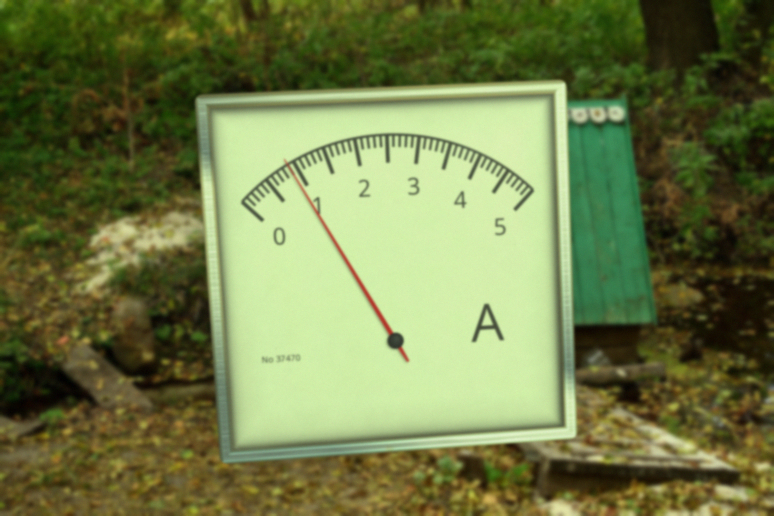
0.9 A
